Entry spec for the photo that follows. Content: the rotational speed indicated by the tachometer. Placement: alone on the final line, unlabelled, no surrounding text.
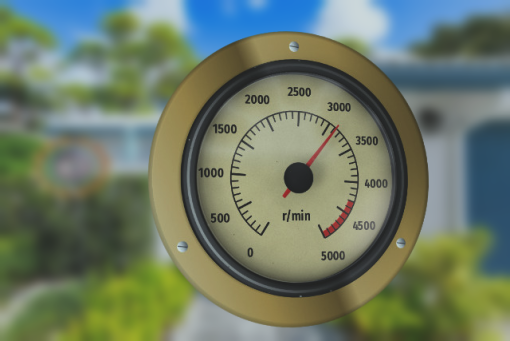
3100 rpm
